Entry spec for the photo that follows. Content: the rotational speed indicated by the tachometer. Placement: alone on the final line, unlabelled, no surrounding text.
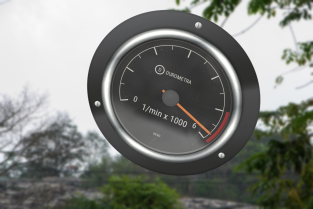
5750 rpm
